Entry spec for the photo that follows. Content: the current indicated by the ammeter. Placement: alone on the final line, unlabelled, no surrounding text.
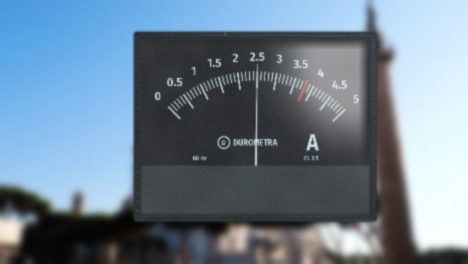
2.5 A
